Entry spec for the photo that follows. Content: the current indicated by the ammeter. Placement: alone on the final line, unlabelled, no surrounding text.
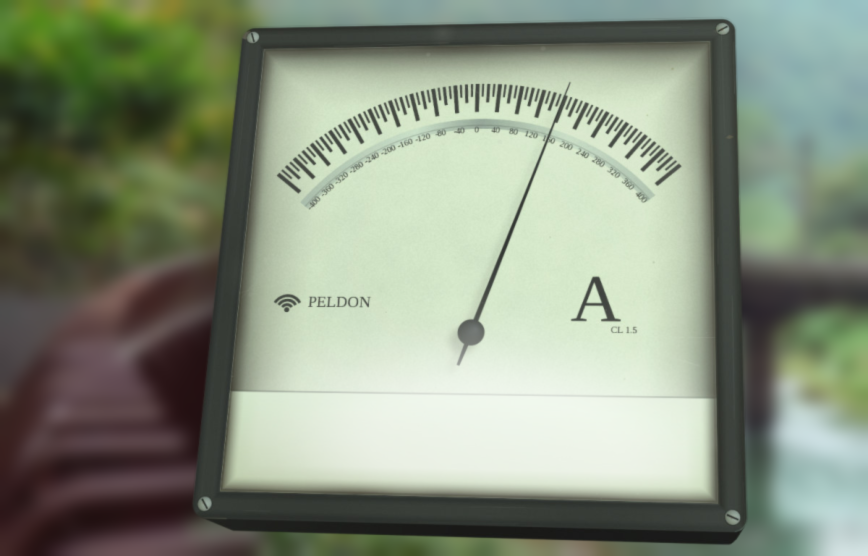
160 A
